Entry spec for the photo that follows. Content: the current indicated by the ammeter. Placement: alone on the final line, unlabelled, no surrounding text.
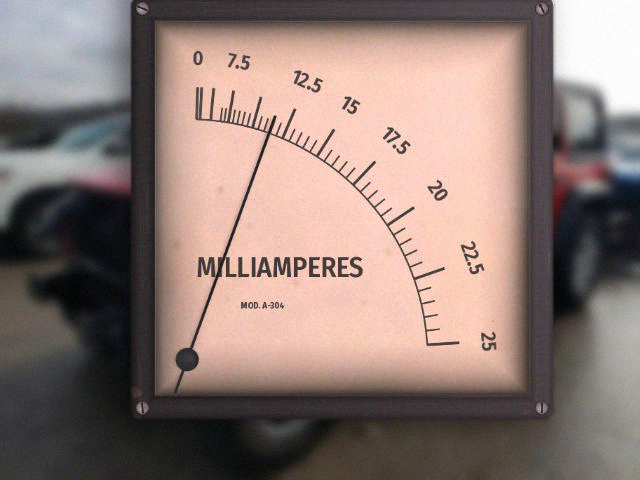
11.5 mA
